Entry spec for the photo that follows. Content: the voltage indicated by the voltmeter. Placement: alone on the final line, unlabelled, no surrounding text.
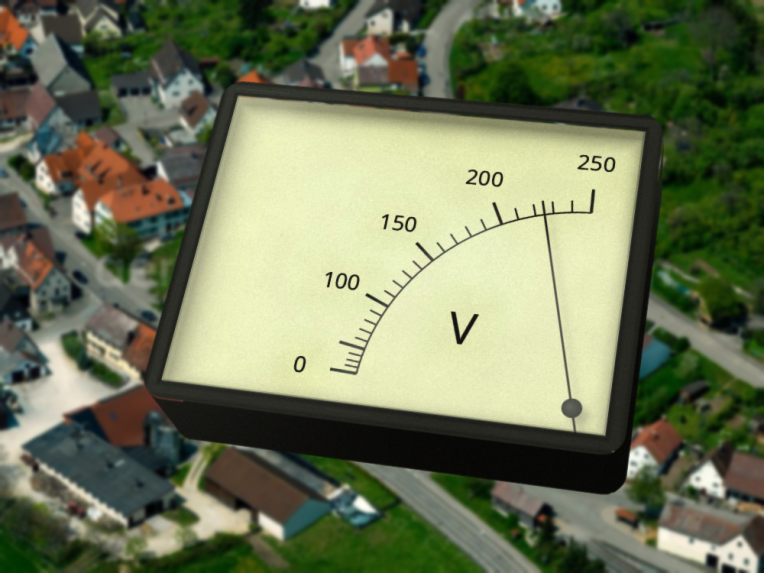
225 V
